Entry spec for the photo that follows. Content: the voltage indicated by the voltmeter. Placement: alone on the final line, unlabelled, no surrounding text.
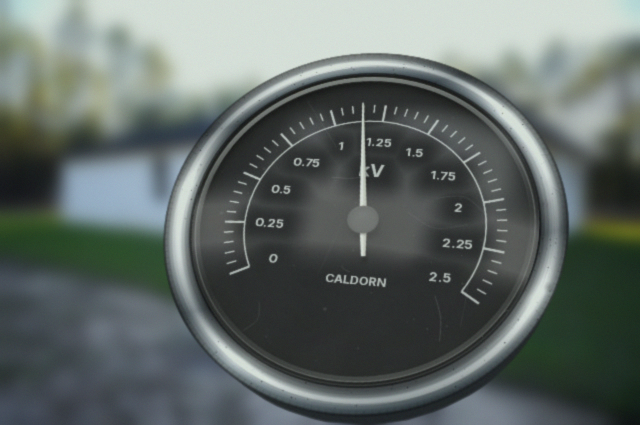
1.15 kV
